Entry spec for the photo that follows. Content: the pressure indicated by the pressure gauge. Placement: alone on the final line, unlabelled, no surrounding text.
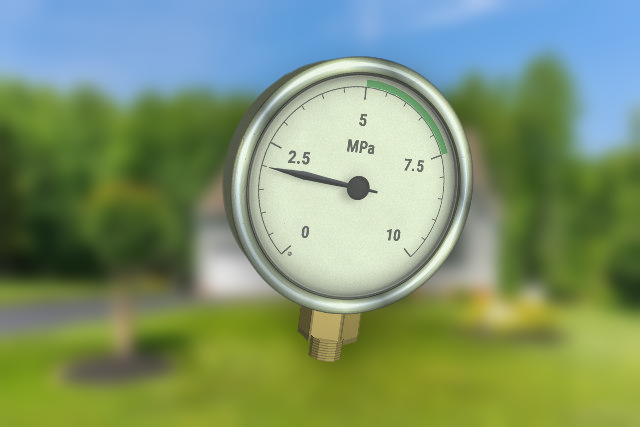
2 MPa
